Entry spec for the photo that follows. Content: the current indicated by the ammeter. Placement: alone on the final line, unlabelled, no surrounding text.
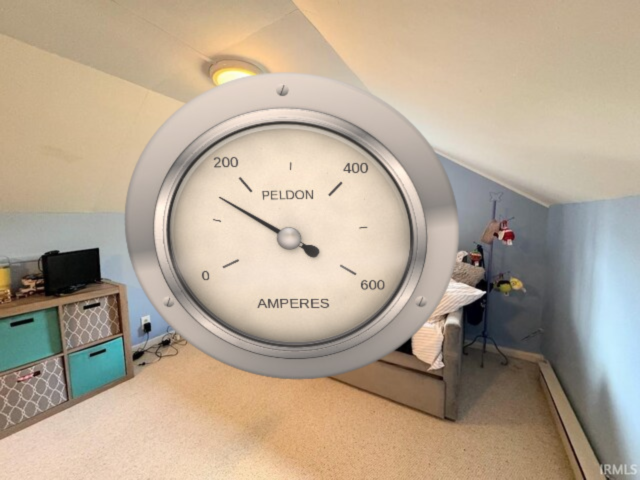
150 A
